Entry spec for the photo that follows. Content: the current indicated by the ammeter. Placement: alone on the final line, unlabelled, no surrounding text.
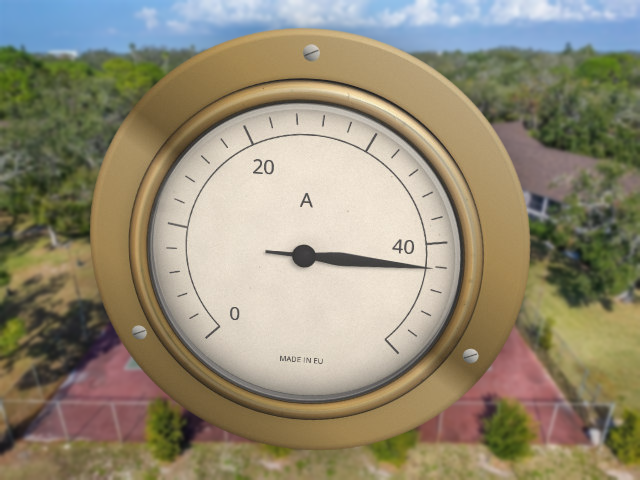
42 A
